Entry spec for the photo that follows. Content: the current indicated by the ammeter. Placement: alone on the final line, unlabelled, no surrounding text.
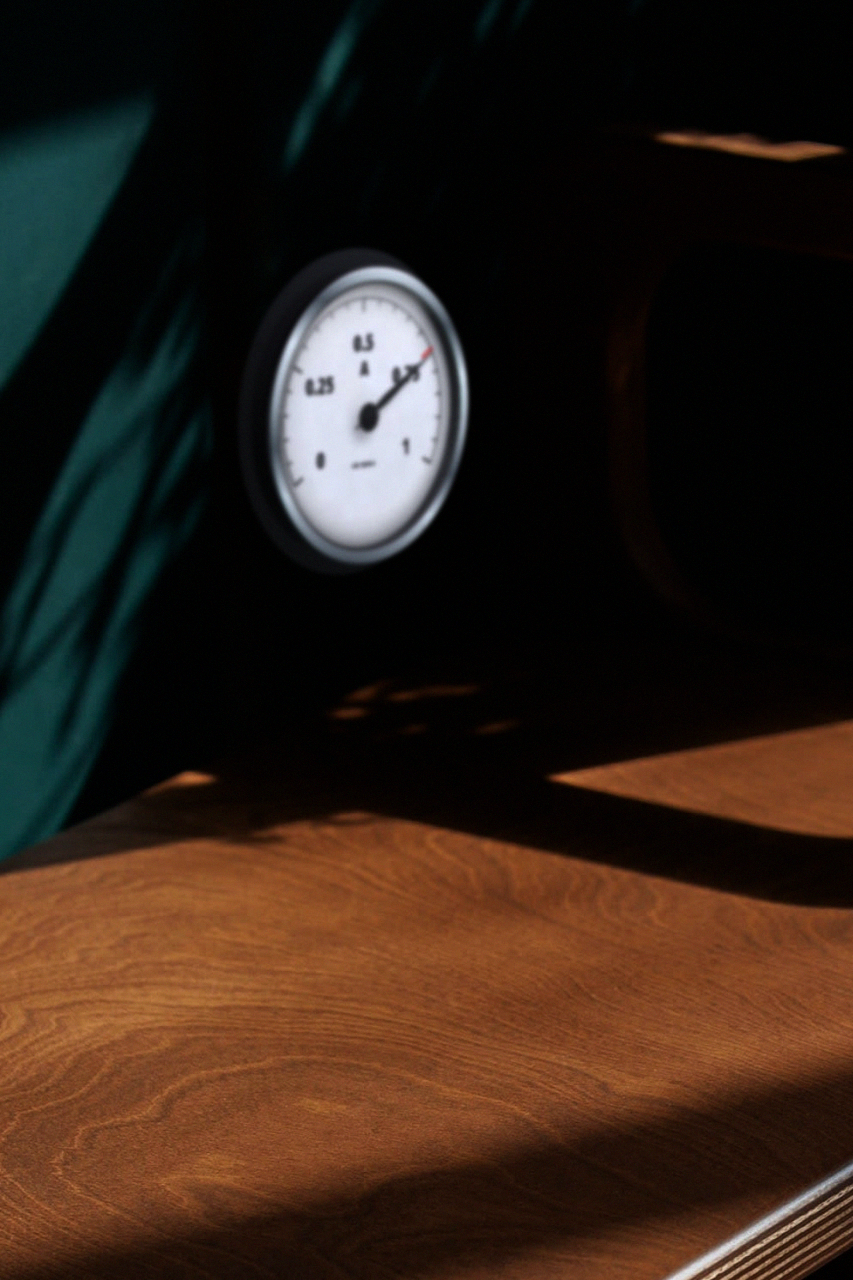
0.75 A
